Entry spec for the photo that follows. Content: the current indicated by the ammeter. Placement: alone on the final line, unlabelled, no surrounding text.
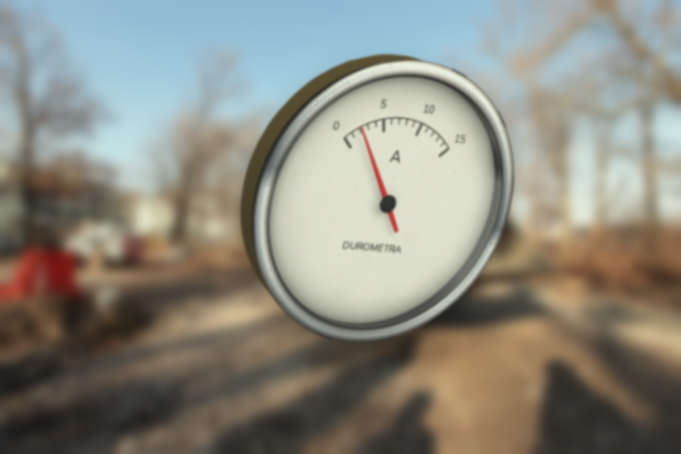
2 A
